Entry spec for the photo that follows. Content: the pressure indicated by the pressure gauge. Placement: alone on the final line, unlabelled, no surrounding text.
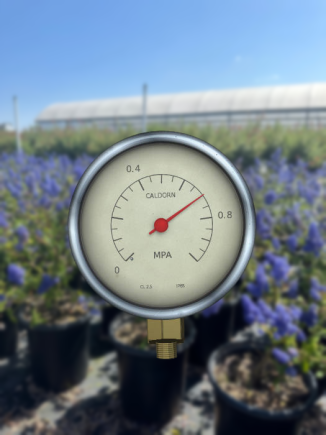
0.7 MPa
